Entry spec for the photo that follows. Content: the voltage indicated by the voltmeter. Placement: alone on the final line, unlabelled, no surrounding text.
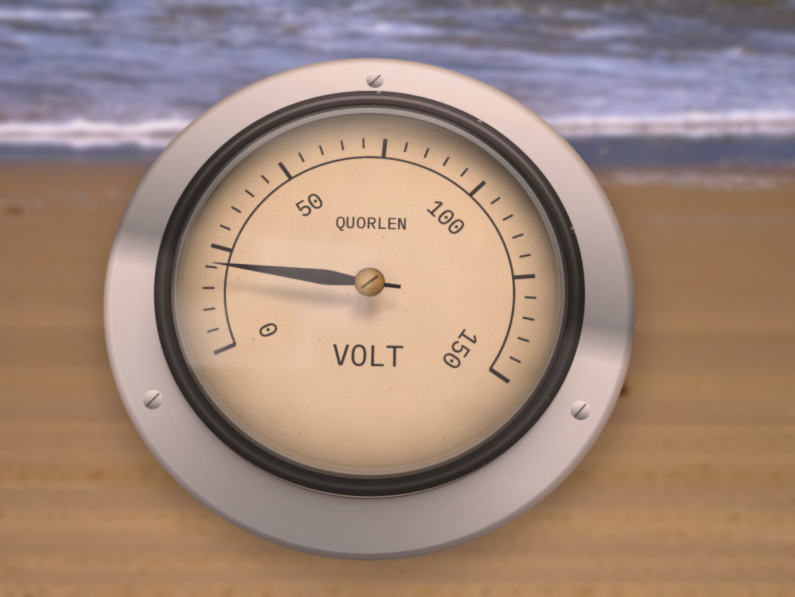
20 V
